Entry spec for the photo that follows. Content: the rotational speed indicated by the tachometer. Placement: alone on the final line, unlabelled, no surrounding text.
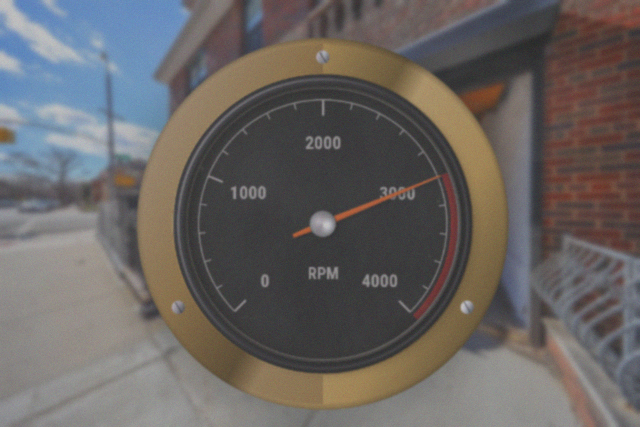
3000 rpm
